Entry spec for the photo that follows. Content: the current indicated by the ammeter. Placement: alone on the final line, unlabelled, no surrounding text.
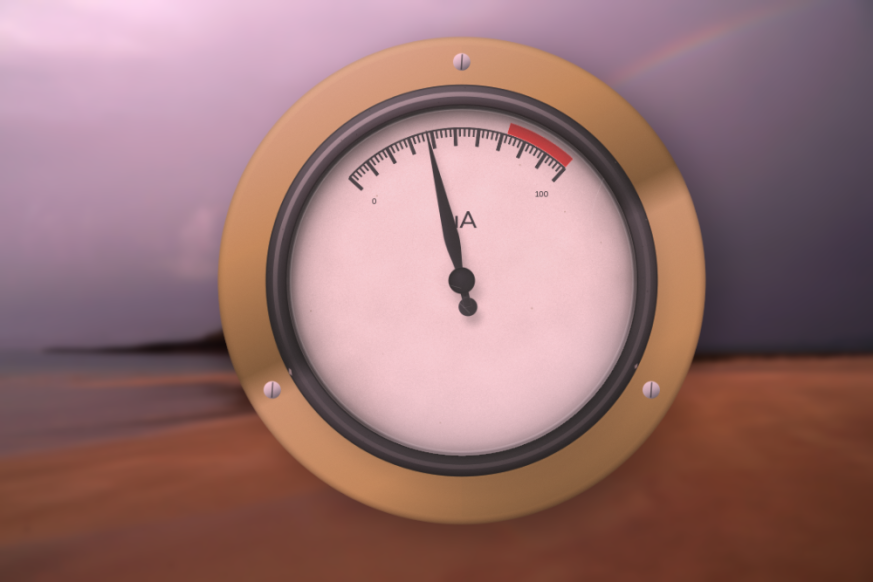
38 µA
